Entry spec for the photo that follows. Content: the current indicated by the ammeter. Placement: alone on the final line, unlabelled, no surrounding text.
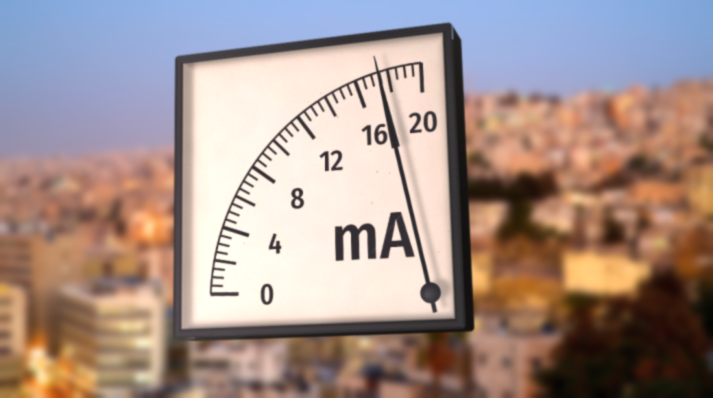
17.5 mA
